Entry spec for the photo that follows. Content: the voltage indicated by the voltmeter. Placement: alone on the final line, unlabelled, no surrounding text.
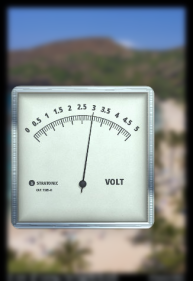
3 V
